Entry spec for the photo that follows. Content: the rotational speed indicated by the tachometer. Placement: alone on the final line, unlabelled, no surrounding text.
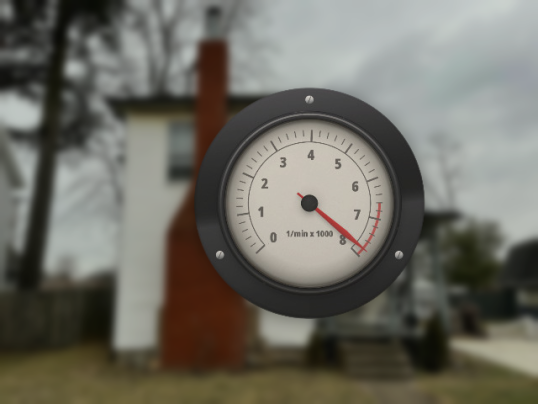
7800 rpm
